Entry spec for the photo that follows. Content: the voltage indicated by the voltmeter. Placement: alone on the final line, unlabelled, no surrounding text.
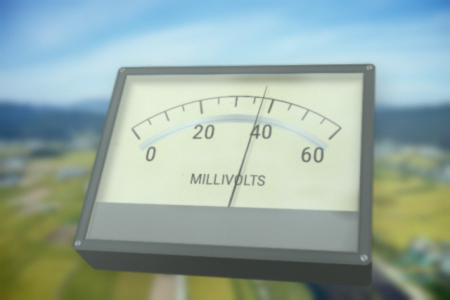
37.5 mV
